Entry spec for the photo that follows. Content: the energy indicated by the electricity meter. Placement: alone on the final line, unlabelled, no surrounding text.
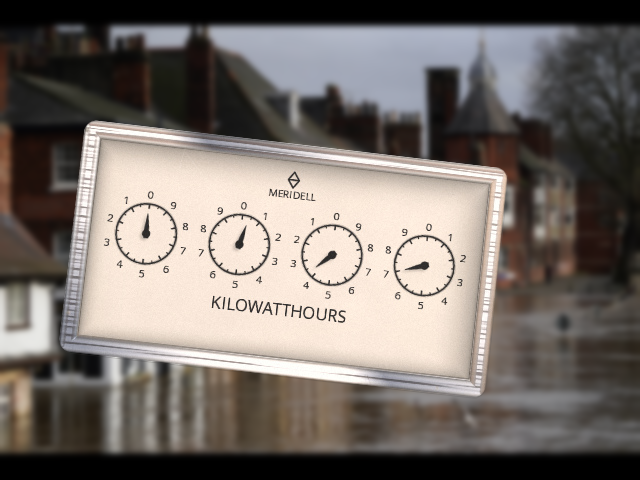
37 kWh
